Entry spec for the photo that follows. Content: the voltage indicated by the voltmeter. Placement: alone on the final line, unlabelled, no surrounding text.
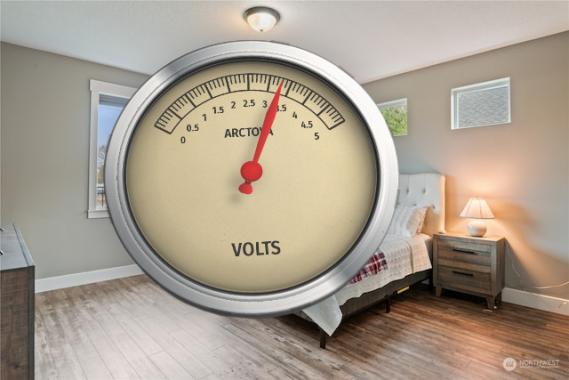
3.3 V
